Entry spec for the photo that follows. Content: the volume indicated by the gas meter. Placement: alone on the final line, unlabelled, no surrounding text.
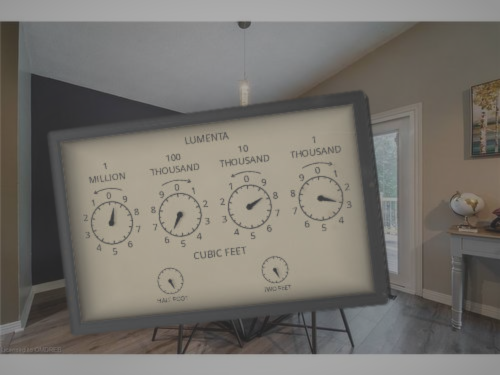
958300 ft³
